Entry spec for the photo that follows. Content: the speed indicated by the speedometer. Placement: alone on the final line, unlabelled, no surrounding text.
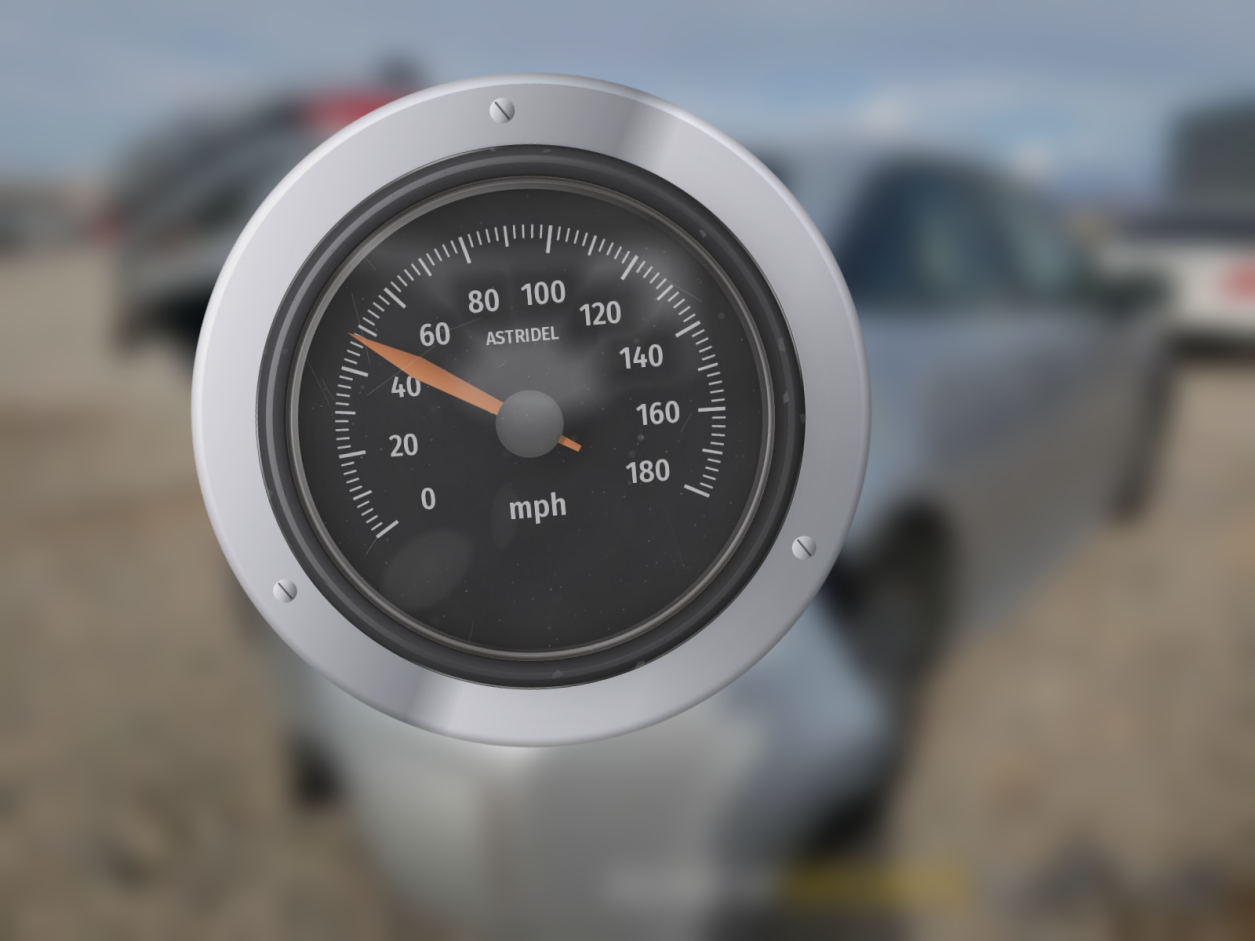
48 mph
